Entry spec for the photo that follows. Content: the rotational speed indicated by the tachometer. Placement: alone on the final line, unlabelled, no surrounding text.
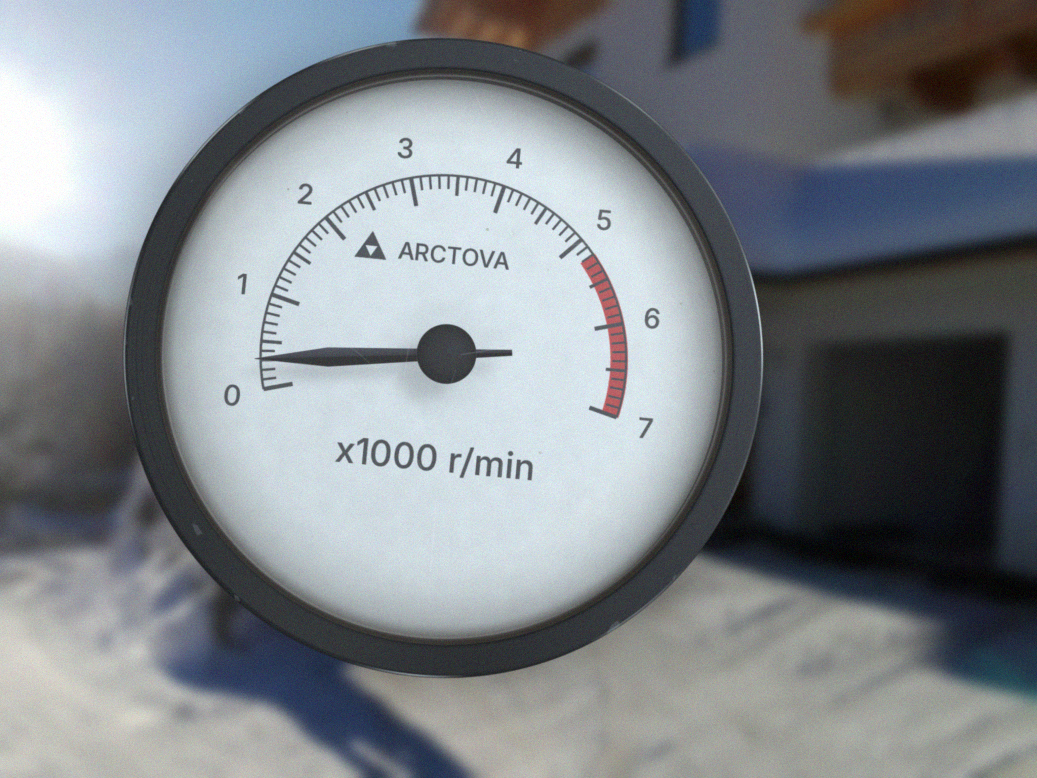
300 rpm
